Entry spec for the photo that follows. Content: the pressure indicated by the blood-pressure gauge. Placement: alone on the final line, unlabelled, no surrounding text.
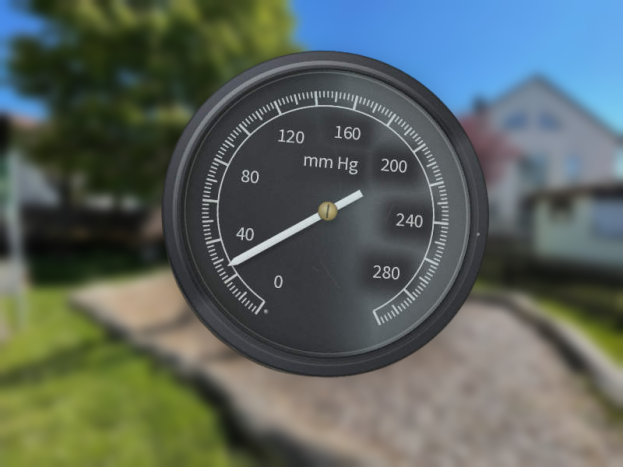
26 mmHg
